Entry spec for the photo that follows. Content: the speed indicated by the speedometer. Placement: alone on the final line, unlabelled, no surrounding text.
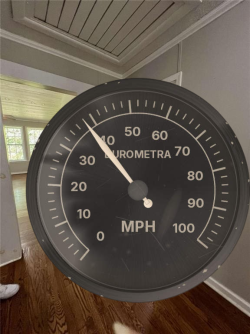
38 mph
